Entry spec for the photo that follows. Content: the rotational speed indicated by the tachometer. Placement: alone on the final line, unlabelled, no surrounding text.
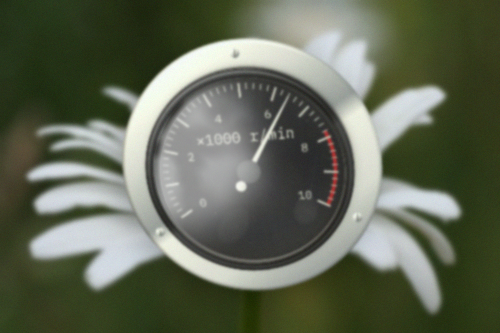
6400 rpm
